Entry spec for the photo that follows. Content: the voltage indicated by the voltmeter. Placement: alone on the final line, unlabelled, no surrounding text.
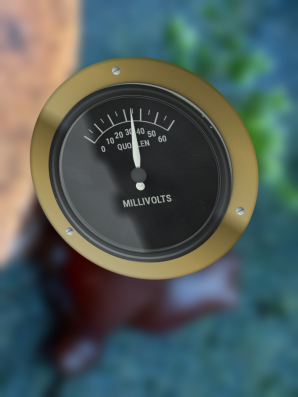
35 mV
